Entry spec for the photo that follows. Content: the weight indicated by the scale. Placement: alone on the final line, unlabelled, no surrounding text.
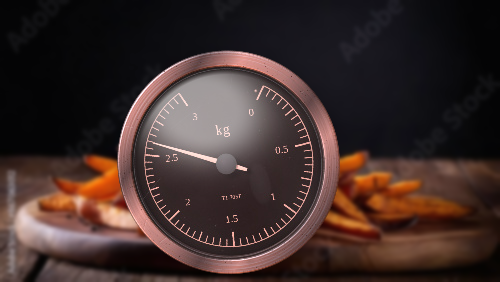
2.6 kg
